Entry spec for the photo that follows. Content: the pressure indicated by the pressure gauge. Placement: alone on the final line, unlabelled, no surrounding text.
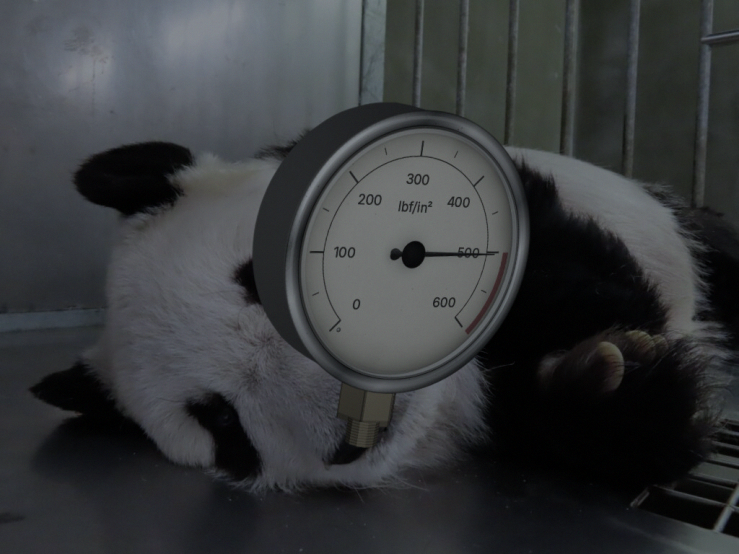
500 psi
